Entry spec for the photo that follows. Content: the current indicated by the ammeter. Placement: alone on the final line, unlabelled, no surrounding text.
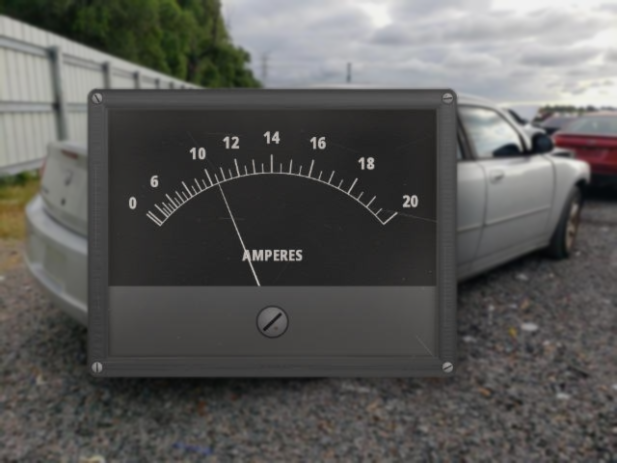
10.5 A
